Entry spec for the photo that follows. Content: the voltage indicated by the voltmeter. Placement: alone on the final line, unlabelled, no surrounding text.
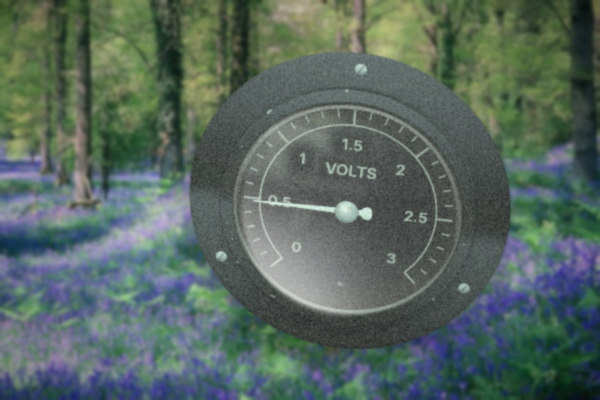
0.5 V
